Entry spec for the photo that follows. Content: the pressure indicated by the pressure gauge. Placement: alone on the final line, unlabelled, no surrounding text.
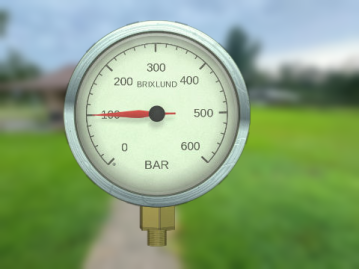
100 bar
